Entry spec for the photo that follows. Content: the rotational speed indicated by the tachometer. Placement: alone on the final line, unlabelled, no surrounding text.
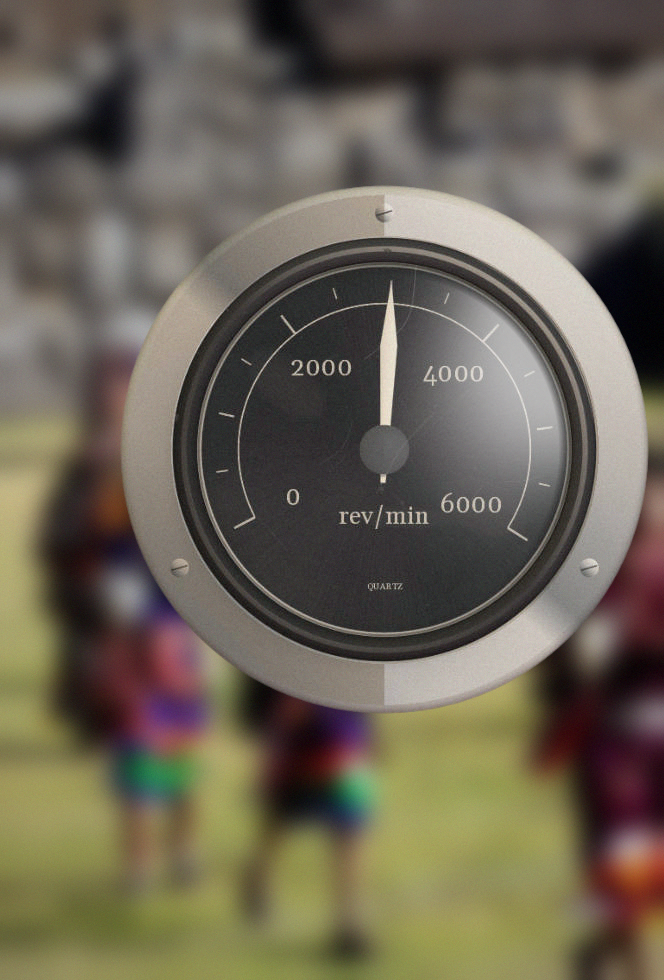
3000 rpm
